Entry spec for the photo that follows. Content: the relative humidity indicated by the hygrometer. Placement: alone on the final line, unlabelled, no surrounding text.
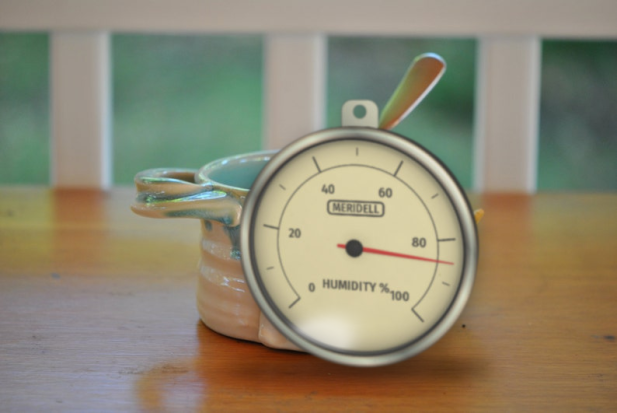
85 %
